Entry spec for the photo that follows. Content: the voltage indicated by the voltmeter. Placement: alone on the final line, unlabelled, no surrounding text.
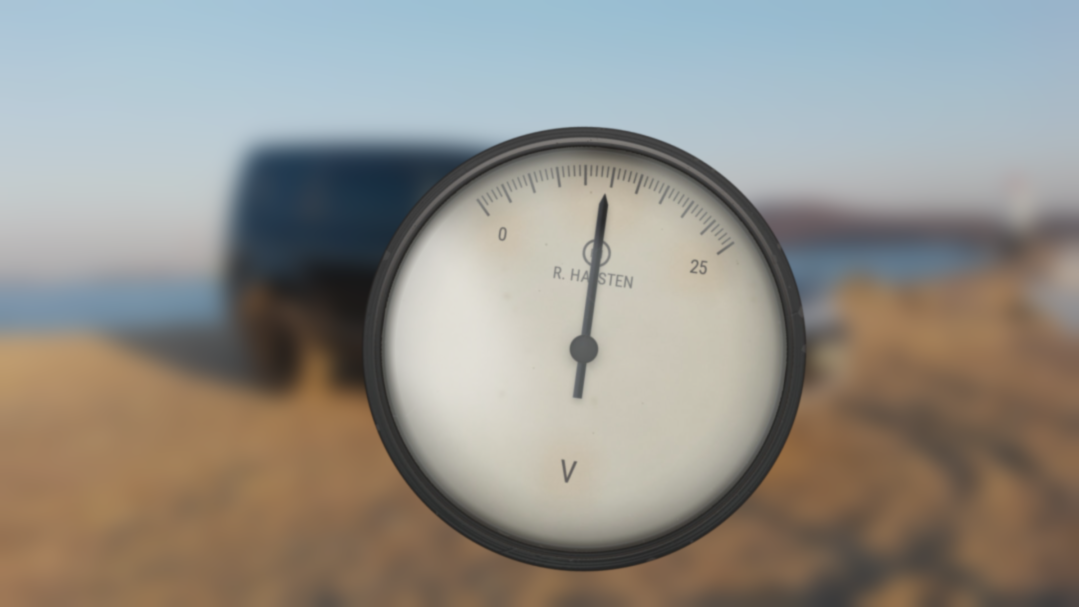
12 V
